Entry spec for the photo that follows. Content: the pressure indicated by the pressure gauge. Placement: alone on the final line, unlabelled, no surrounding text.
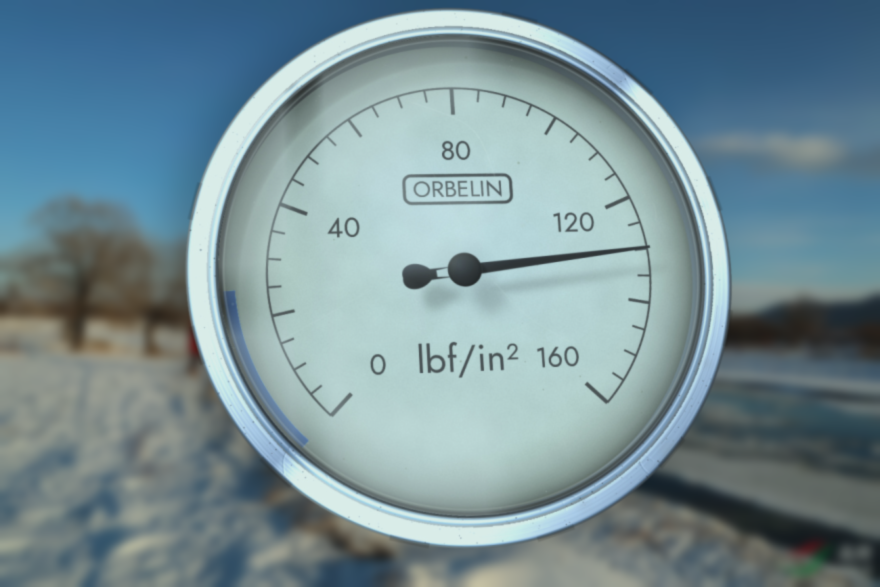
130 psi
